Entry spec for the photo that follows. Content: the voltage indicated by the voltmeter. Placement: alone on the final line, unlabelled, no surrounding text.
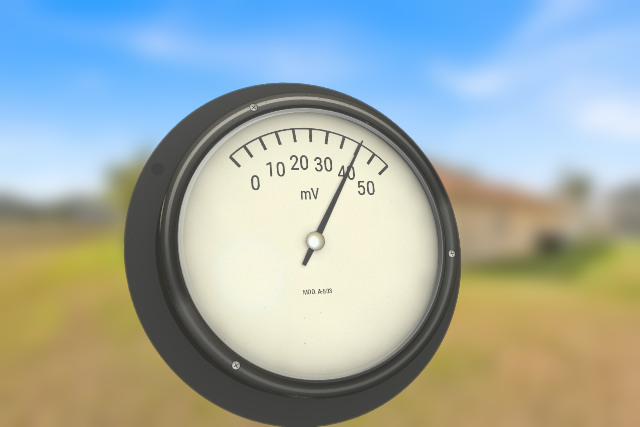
40 mV
